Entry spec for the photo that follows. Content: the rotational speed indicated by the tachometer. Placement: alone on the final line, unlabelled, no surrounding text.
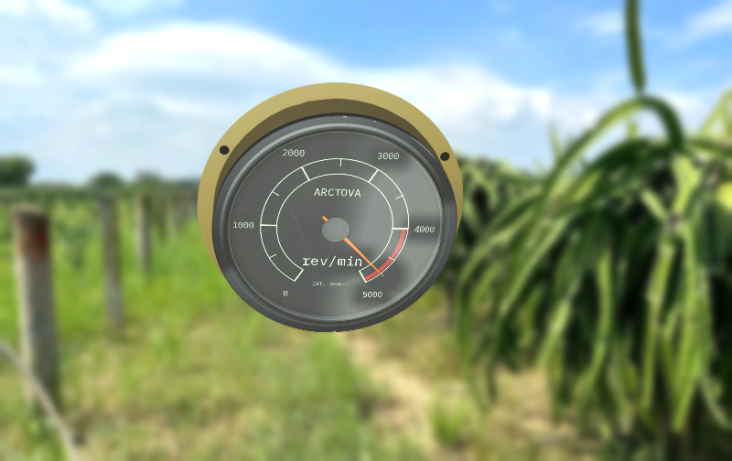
4750 rpm
